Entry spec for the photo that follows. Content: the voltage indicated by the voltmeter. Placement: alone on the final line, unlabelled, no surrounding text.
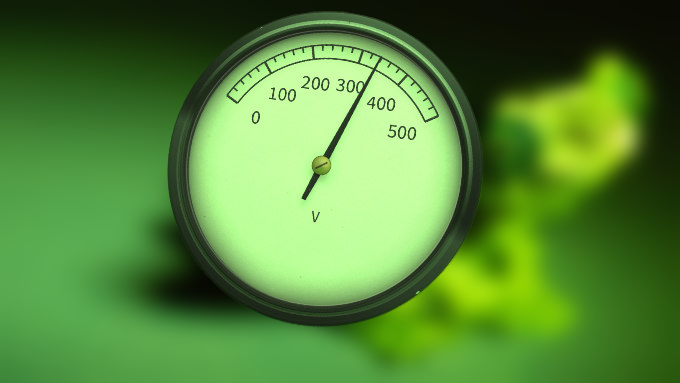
340 V
